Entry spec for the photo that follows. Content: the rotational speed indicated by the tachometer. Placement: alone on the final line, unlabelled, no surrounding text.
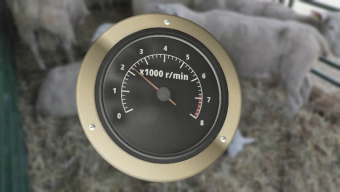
2200 rpm
